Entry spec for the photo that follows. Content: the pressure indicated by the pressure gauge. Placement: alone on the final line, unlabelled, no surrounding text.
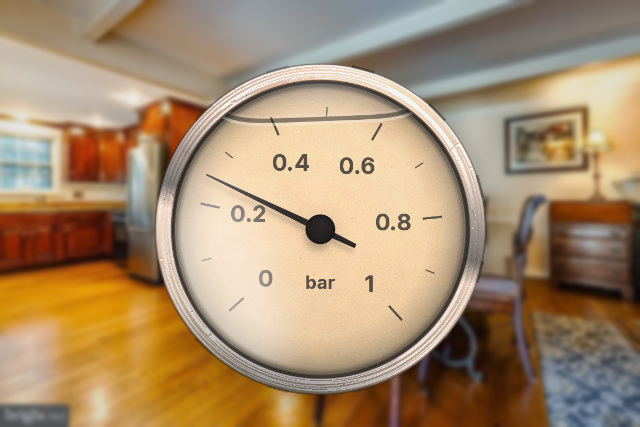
0.25 bar
